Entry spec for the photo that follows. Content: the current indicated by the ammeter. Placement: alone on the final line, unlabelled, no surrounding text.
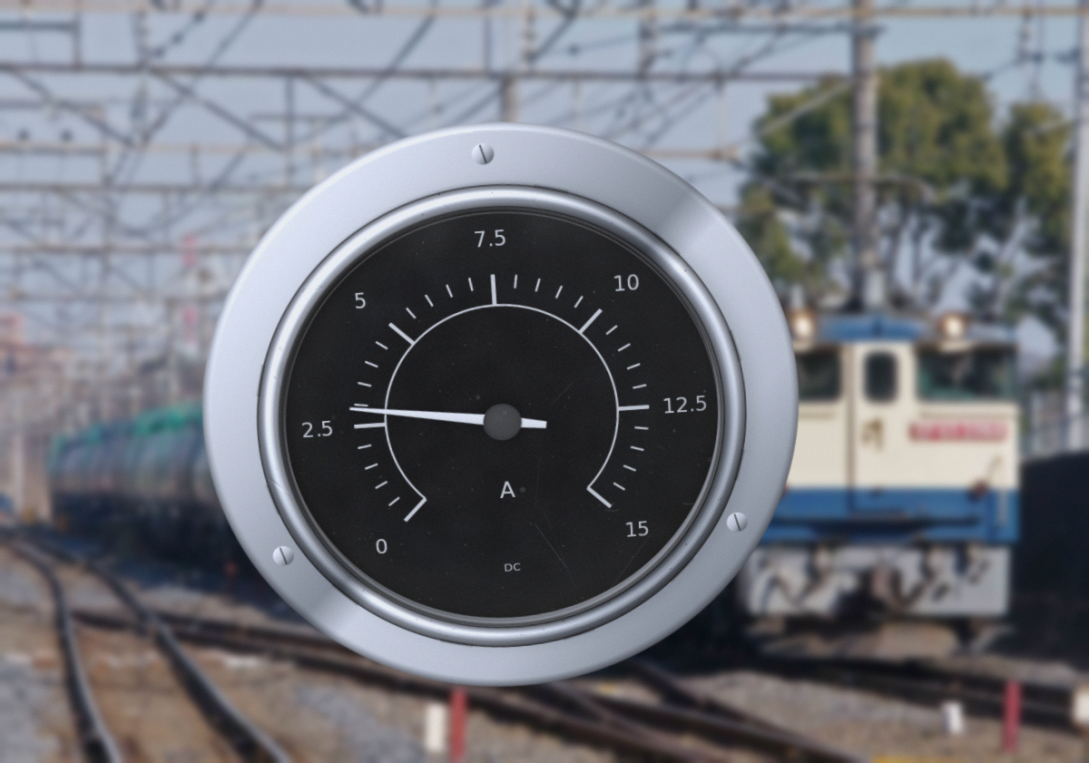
3 A
